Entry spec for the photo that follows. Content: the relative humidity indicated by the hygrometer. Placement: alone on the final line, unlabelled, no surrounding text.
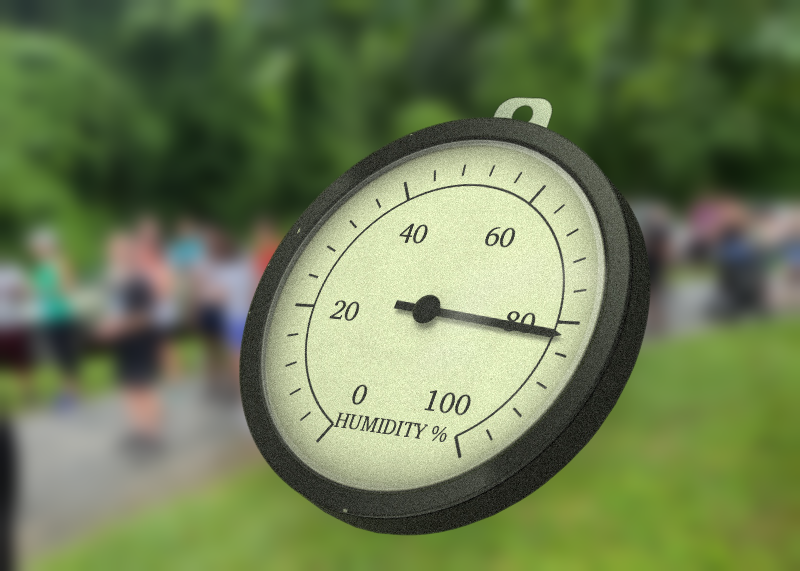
82 %
